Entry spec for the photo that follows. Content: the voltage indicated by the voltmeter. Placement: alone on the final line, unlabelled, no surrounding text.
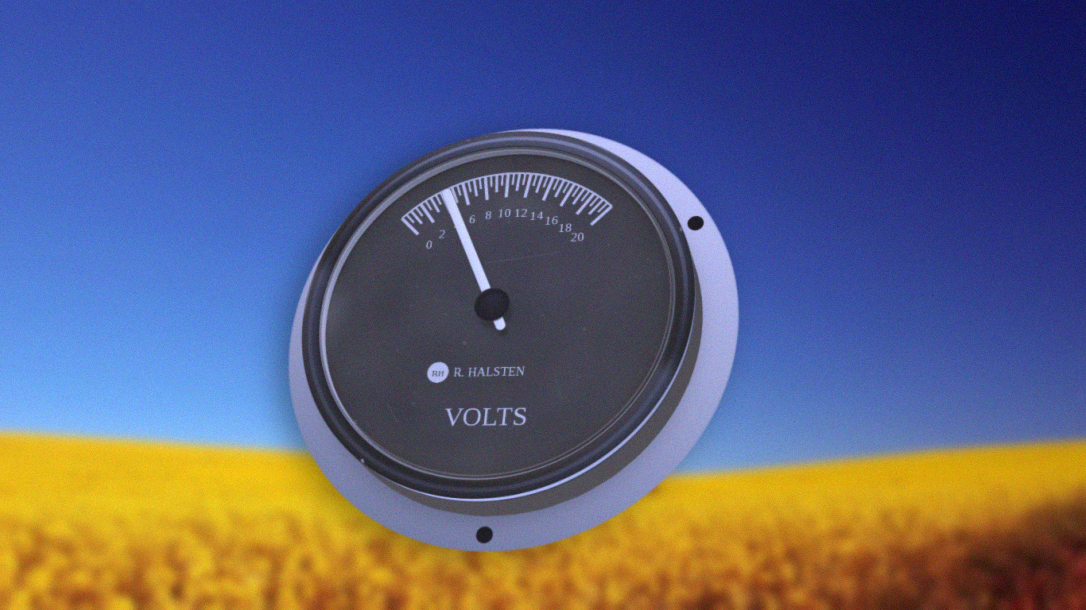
4.5 V
